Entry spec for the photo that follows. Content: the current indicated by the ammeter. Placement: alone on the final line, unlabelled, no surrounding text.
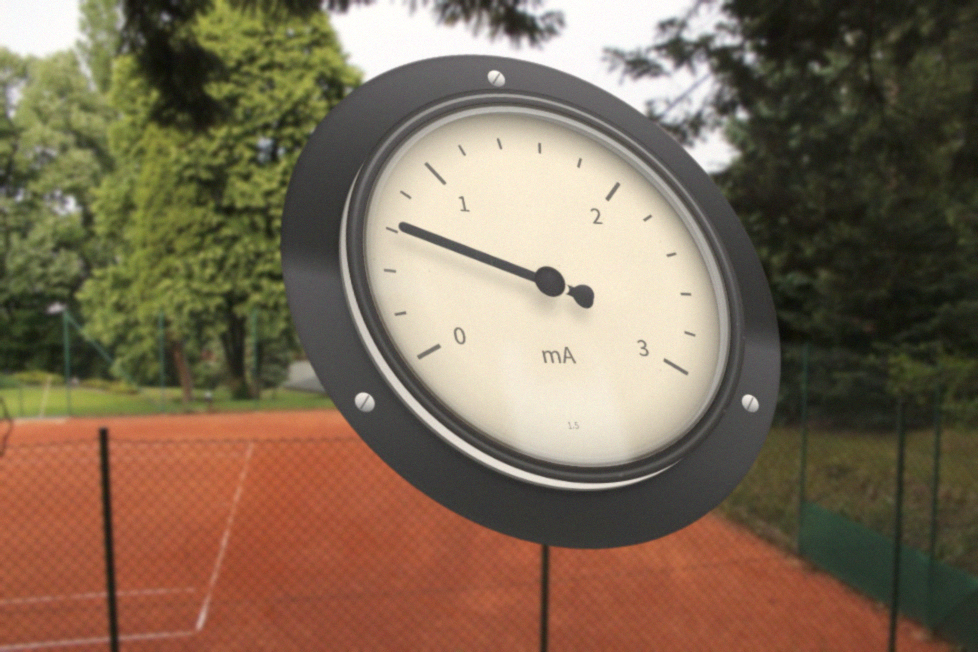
0.6 mA
